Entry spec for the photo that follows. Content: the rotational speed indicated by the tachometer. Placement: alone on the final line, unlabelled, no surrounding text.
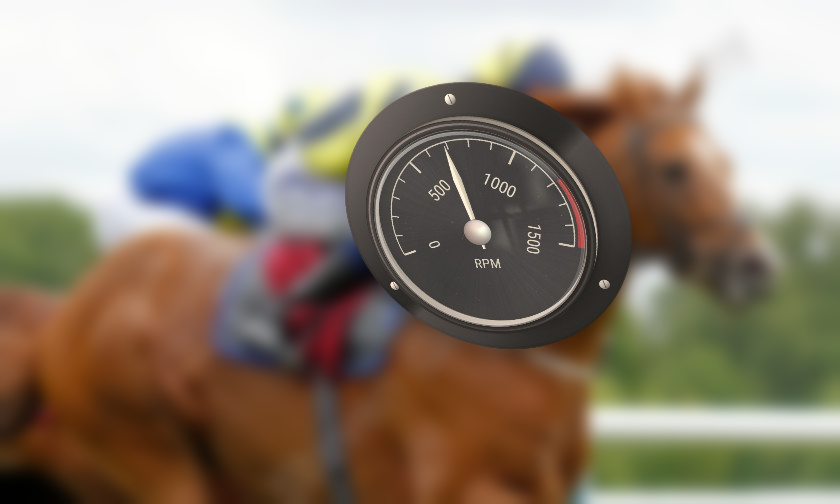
700 rpm
